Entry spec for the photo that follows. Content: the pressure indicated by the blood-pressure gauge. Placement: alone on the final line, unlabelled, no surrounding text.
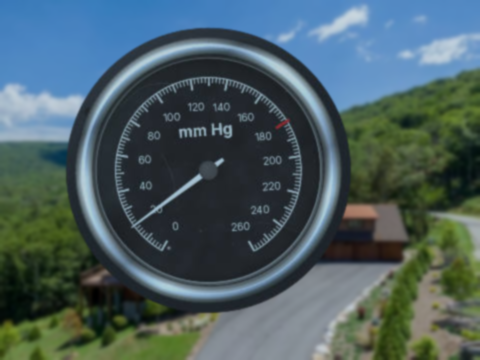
20 mmHg
